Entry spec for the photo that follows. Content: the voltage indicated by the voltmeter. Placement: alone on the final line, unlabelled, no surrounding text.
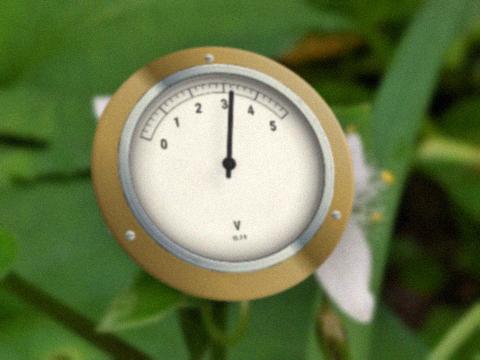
3.2 V
